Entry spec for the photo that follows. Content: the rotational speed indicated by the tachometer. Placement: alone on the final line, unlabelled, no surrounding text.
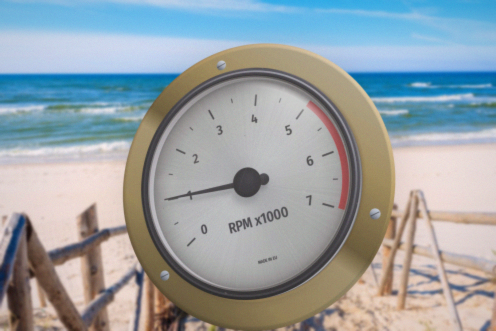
1000 rpm
